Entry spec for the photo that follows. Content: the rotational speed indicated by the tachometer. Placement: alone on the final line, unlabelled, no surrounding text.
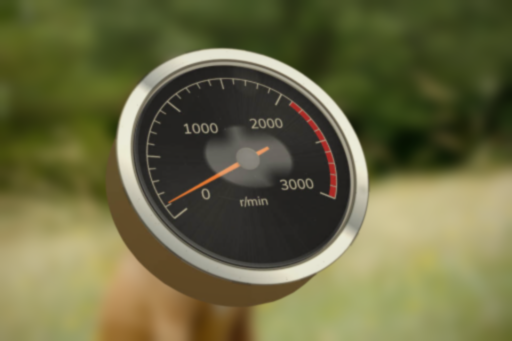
100 rpm
